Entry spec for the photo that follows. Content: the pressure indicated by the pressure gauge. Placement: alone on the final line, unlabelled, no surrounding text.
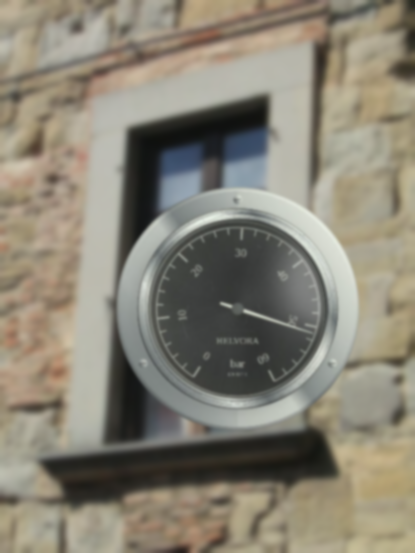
51 bar
